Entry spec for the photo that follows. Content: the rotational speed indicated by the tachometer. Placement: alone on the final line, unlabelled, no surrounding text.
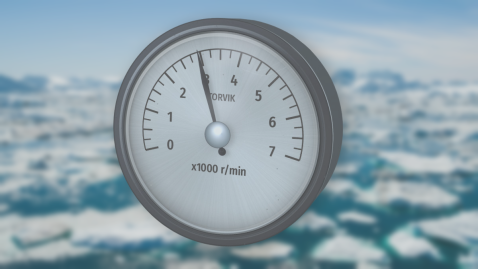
3000 rpm
